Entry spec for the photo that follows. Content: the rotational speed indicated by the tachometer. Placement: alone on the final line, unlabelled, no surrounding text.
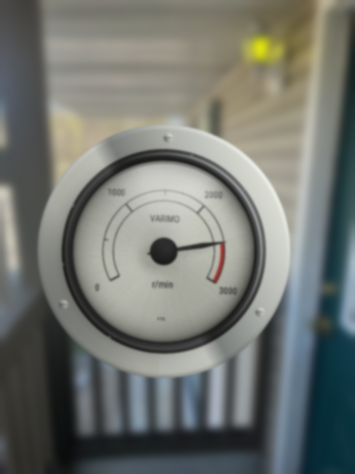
2500 rpm
